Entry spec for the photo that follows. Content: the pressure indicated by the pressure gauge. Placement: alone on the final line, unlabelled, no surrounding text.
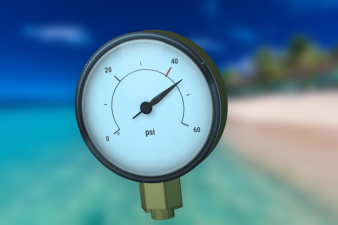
45 psi
